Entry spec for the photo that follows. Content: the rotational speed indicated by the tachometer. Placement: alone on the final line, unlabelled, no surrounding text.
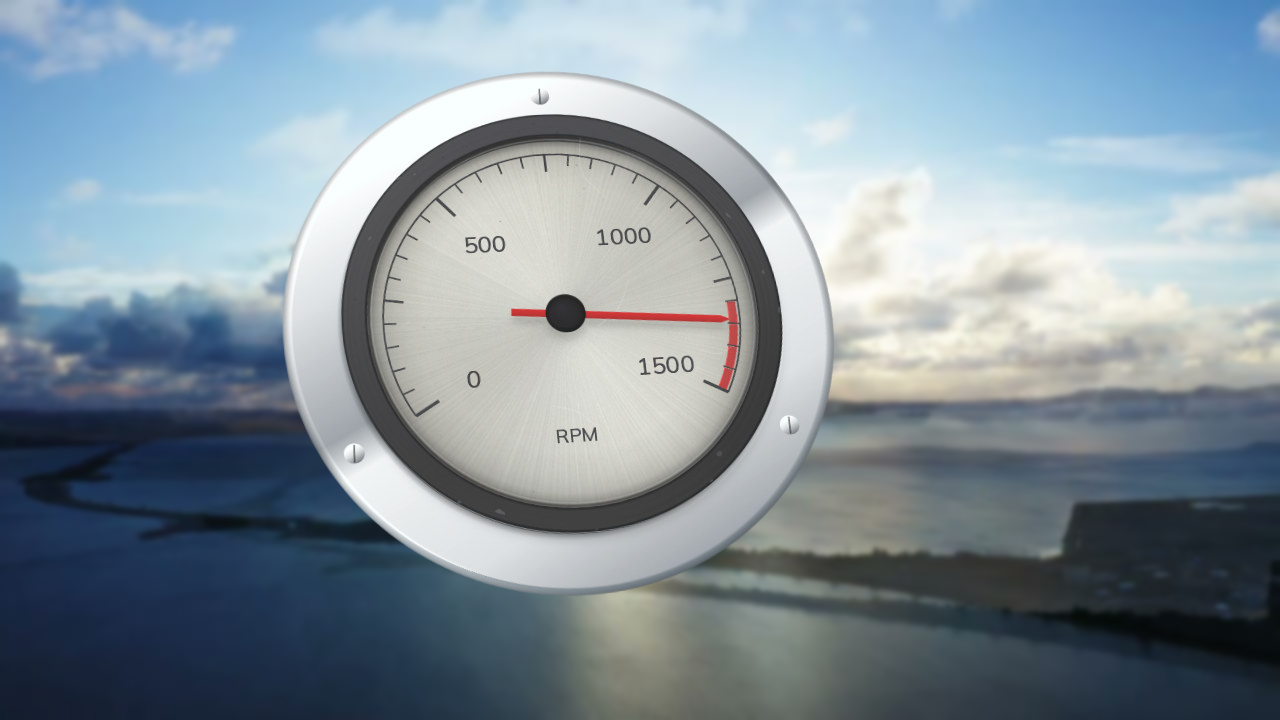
1350 rpm
